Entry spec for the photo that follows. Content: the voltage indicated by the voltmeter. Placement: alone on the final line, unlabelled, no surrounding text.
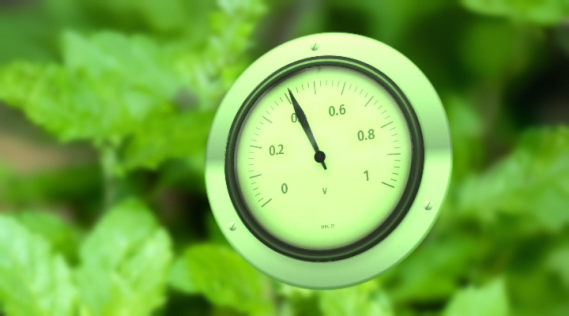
0.42 V
